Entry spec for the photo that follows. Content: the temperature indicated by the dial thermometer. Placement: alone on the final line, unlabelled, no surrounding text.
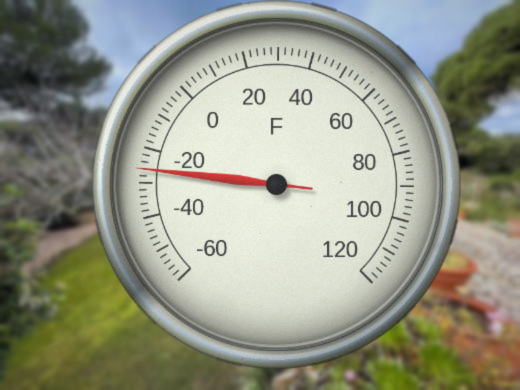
-26 °F
